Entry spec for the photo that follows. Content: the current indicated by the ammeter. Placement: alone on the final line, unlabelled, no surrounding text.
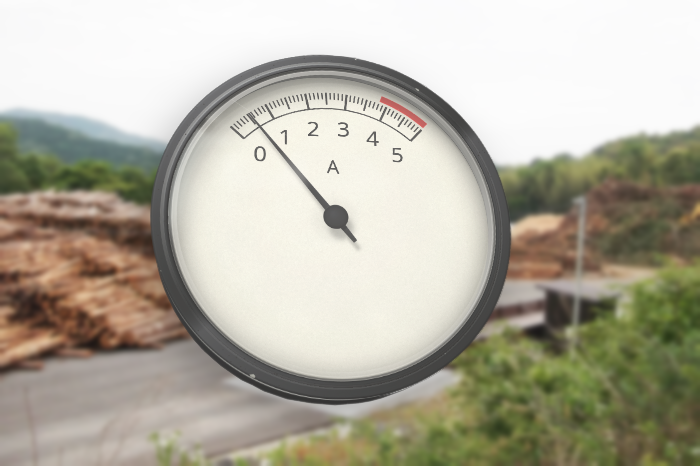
0.5 A
